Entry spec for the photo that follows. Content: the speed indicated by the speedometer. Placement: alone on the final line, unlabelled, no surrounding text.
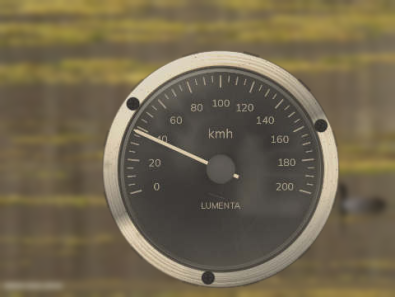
37.5 km/h
